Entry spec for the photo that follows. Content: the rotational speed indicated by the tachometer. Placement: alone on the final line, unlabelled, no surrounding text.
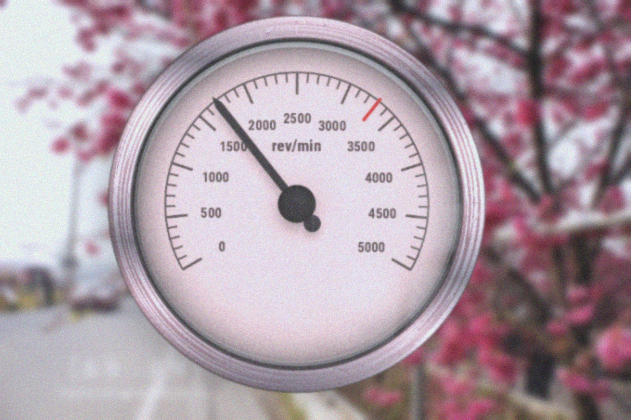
1700 rpm
